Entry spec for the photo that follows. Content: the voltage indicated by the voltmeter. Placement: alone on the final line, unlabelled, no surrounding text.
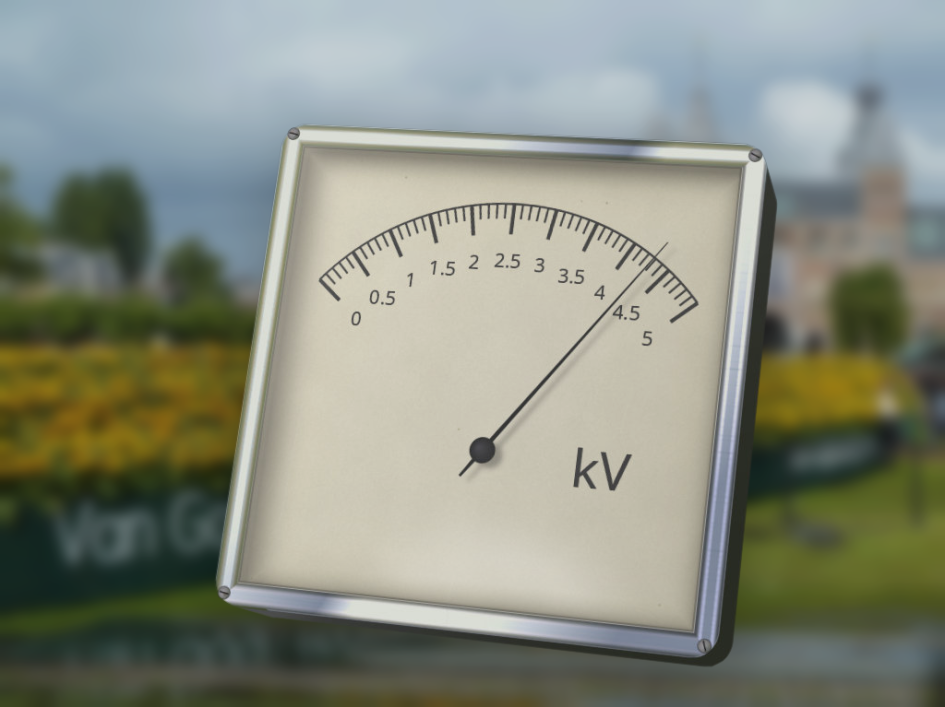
4.3 kV
